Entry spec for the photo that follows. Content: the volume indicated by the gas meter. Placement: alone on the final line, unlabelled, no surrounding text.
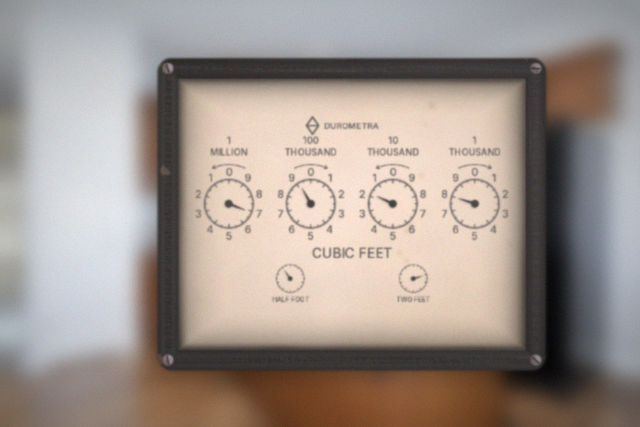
691800 ft³
